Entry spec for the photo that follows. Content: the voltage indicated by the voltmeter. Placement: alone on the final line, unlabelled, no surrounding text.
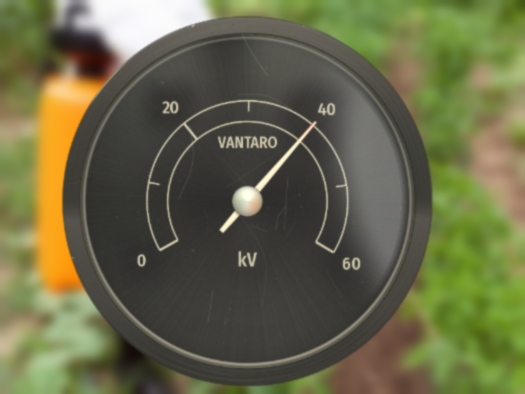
40 kV
